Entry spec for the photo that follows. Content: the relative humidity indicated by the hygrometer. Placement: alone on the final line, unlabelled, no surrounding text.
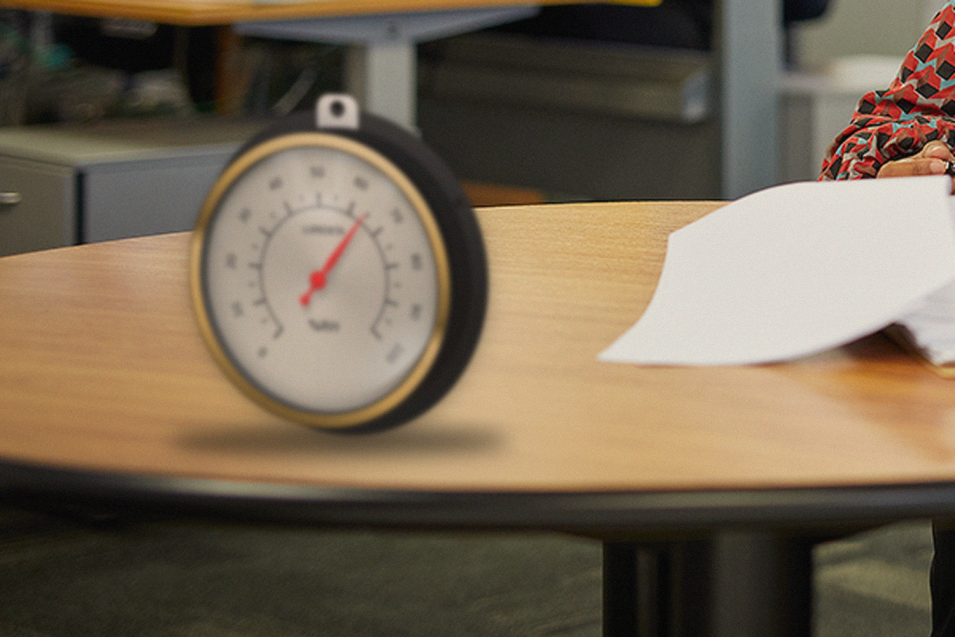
65 %
